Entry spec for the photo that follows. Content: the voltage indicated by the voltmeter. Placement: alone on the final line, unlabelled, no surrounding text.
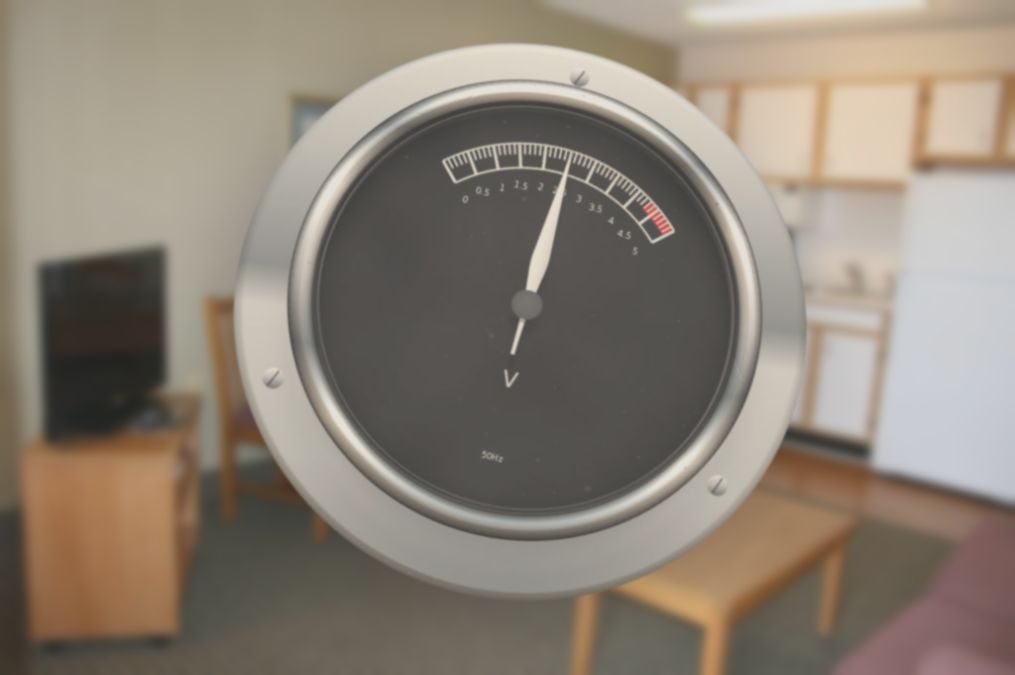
2.5 V
